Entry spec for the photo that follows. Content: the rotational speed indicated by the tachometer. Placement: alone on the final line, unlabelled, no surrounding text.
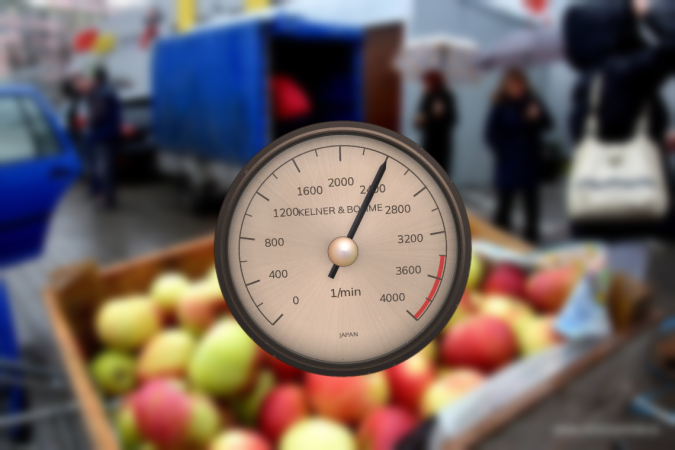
2400 rpm
